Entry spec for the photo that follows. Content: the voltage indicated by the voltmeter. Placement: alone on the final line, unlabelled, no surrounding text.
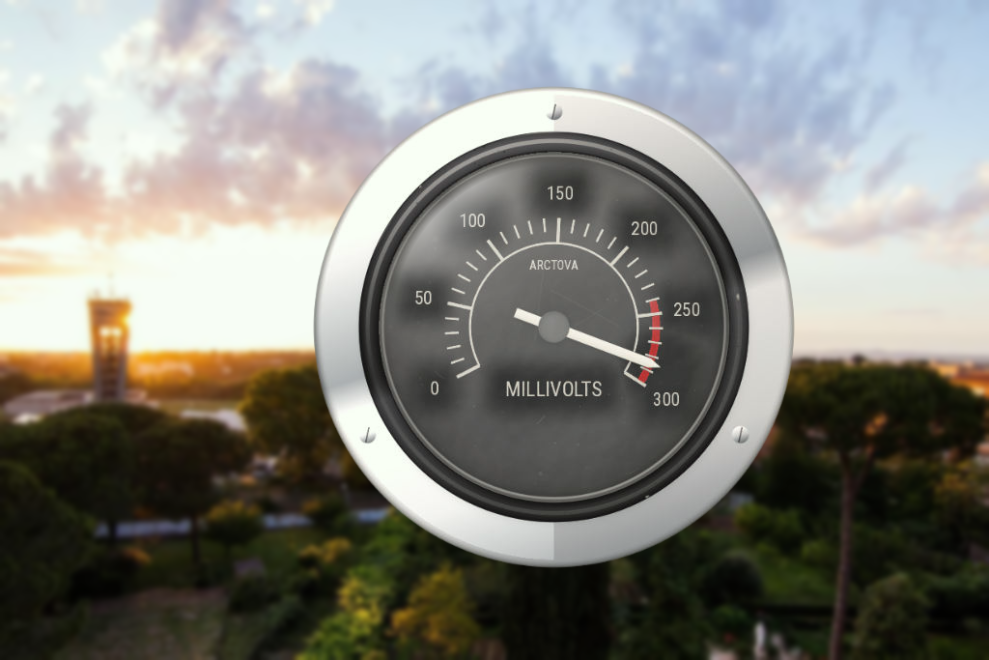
285 mV
